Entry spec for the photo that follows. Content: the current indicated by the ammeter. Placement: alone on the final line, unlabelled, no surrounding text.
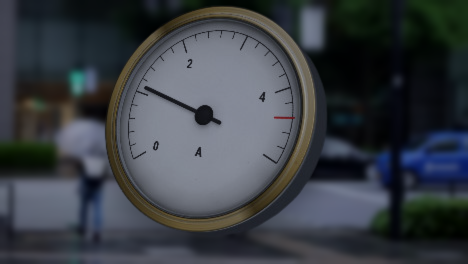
1.1 A
